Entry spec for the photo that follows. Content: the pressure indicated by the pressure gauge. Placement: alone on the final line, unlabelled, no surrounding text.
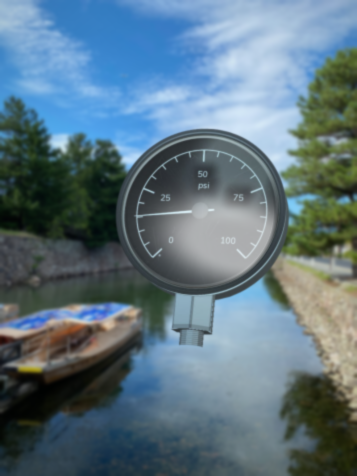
15 psi
